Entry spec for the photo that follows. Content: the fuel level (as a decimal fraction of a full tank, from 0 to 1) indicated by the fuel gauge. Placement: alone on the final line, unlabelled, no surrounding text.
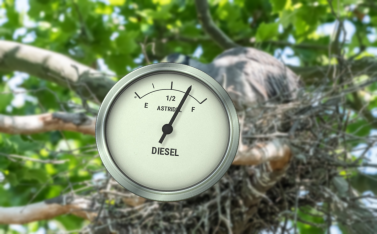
0.75
